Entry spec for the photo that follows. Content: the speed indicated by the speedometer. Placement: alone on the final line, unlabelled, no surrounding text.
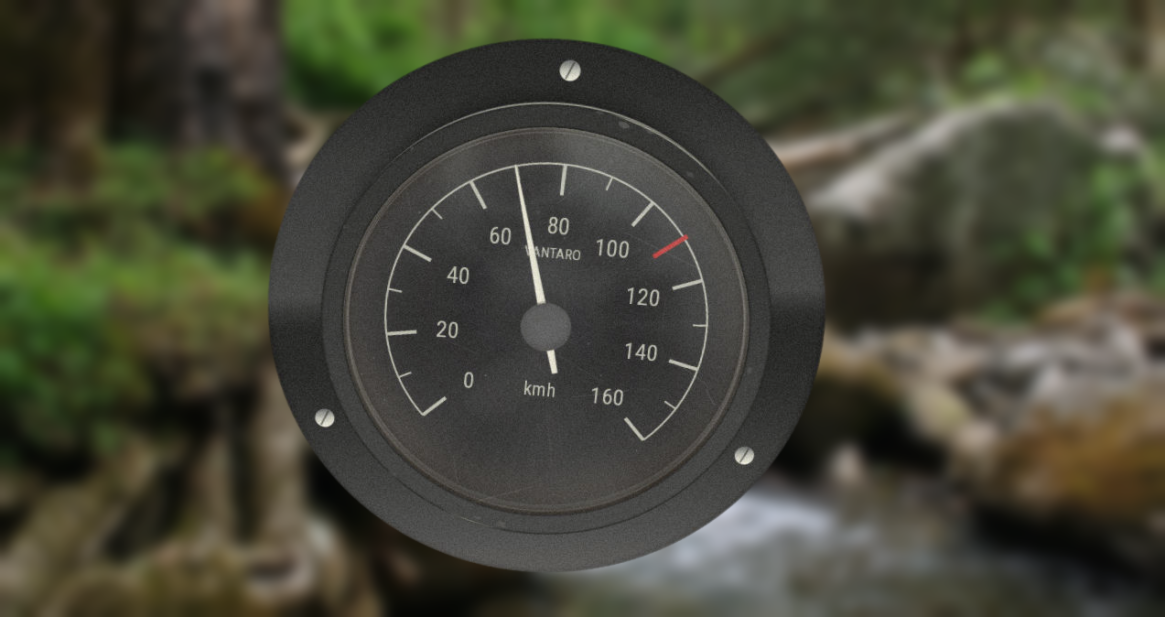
70 km/h
